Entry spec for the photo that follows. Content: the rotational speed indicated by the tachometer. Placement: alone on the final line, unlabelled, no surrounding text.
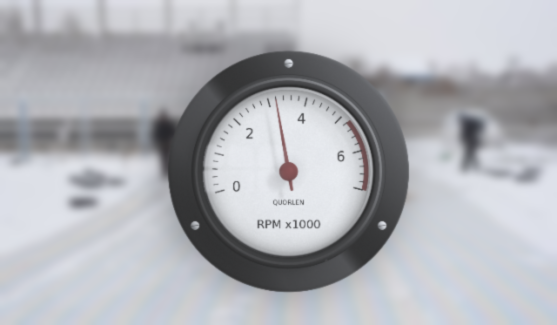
3200 rpm
